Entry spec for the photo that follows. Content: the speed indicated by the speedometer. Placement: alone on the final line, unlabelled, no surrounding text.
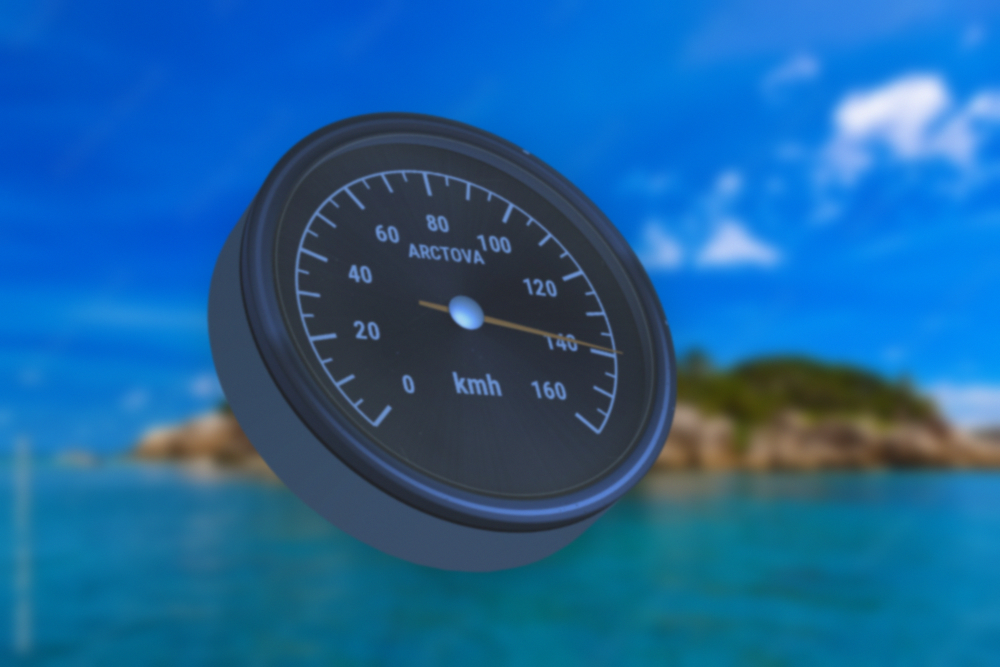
140 km/h
